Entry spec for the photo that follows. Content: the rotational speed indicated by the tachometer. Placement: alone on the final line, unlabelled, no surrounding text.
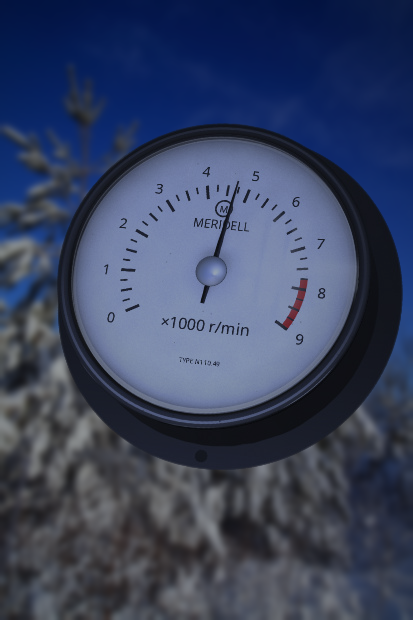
4750 rpm
